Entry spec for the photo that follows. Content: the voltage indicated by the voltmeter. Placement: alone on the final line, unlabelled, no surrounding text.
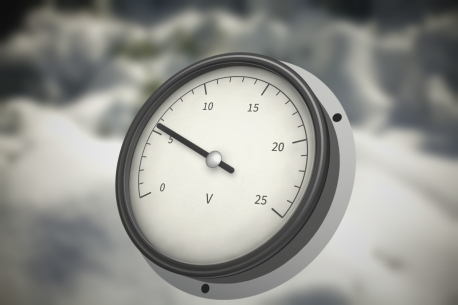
5.5 V
